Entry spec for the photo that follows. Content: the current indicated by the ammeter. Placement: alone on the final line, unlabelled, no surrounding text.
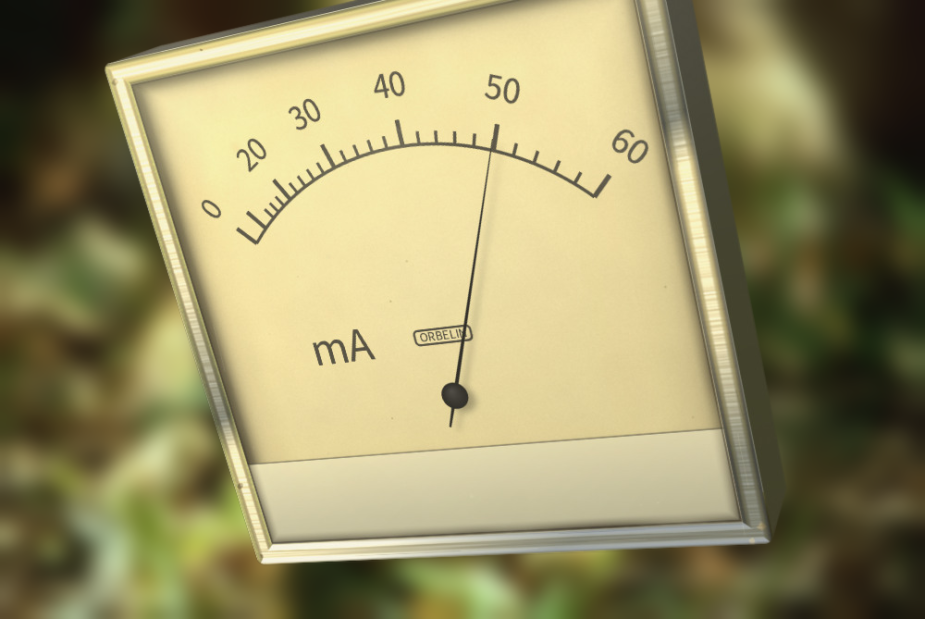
50 mA
